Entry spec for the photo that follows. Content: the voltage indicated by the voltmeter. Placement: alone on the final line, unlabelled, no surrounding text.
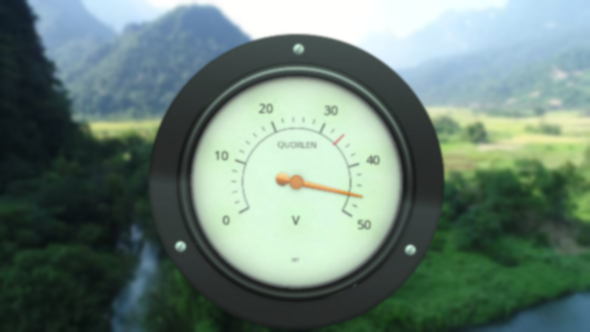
46 V
